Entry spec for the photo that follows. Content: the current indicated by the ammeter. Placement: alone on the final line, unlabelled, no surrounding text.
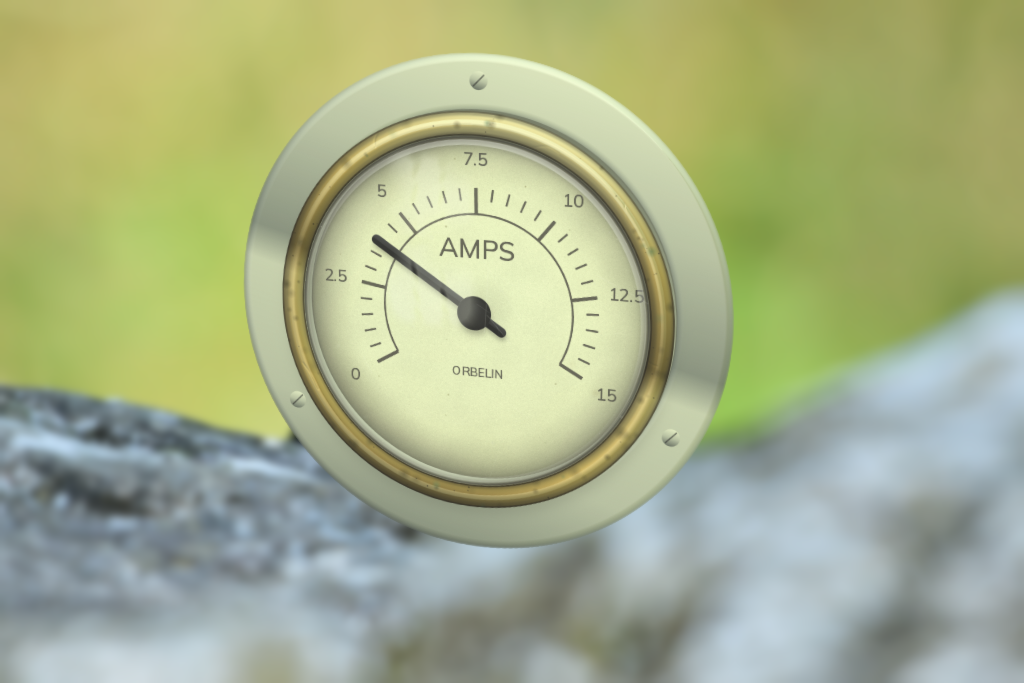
4 A
